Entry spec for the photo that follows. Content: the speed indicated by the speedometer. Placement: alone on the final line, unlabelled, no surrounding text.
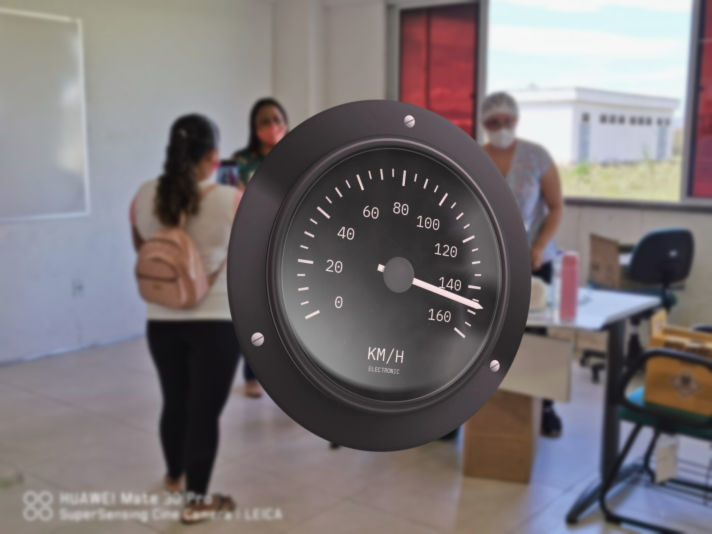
147.5 km/h
